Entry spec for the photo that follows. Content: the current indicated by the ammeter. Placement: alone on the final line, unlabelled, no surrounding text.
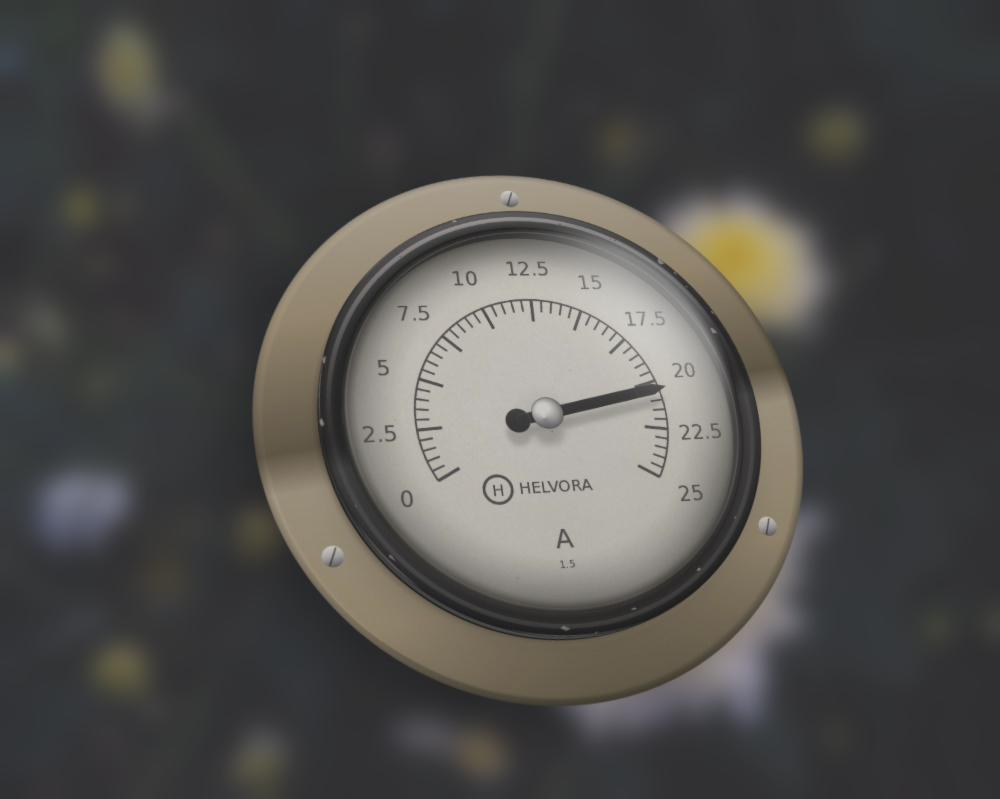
20.5 A
